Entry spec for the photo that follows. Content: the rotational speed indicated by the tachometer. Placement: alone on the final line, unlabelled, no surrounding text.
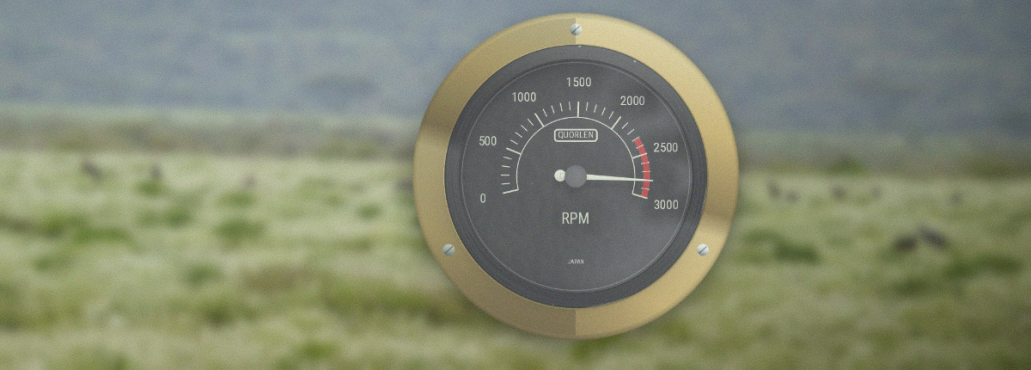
2800 rpm
